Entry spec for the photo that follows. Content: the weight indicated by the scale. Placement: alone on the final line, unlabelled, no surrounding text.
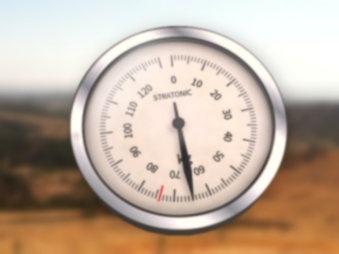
65 kg
